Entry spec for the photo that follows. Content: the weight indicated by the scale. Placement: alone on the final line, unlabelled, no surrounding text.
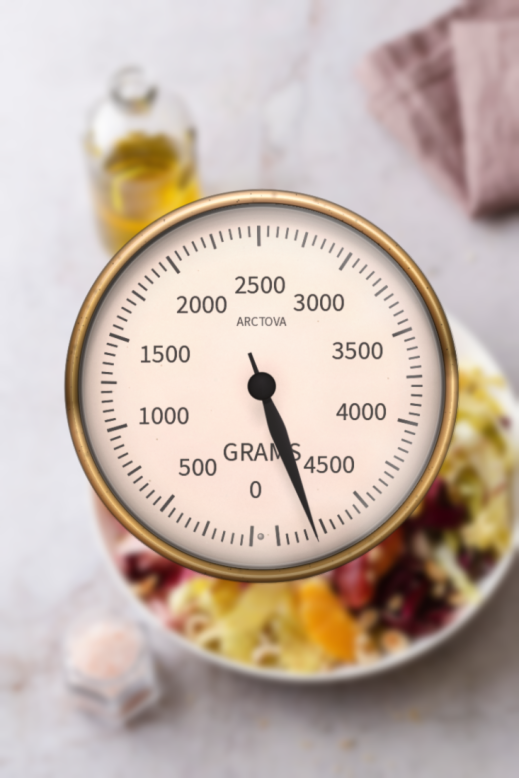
4800 g
